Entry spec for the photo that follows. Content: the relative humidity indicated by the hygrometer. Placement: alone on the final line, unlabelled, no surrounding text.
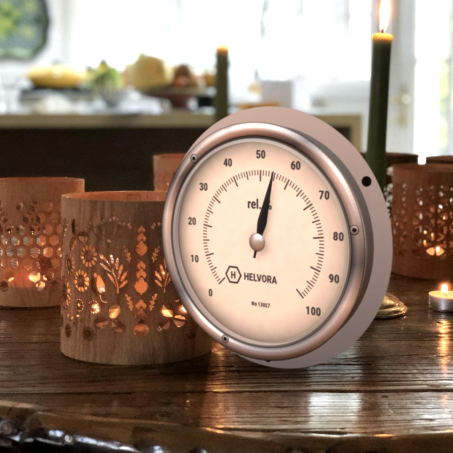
55 %
